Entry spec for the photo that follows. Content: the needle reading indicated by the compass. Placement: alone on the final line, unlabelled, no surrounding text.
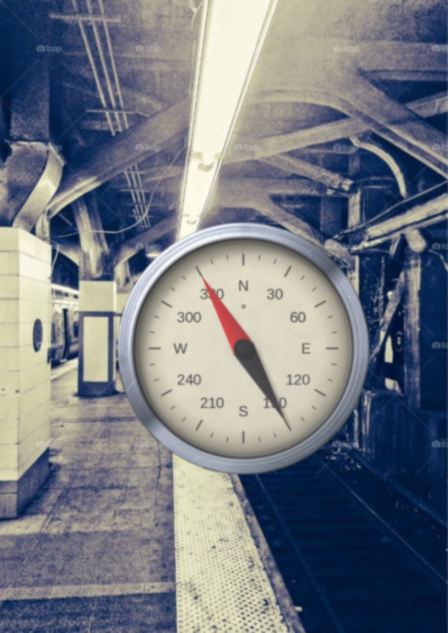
330 °
